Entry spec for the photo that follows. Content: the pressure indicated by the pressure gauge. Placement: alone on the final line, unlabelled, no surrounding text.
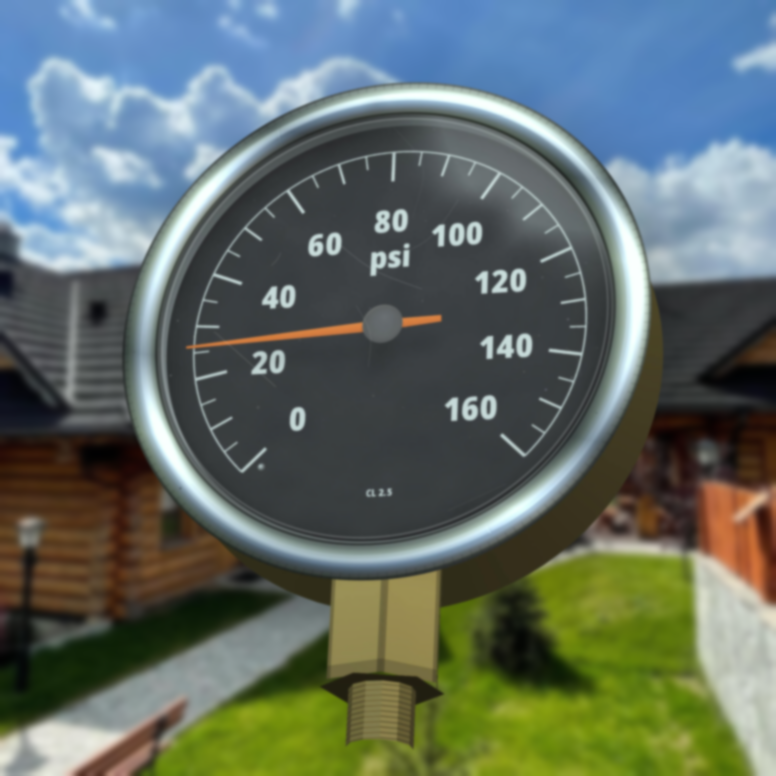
25 psi
